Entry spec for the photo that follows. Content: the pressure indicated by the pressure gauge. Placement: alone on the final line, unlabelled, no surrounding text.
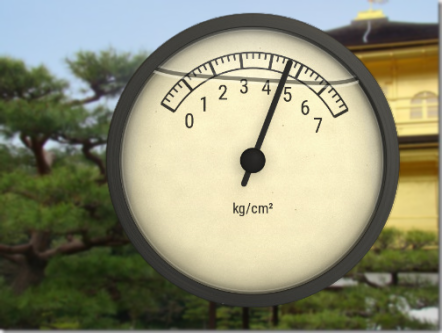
4.6 kg/cm²
